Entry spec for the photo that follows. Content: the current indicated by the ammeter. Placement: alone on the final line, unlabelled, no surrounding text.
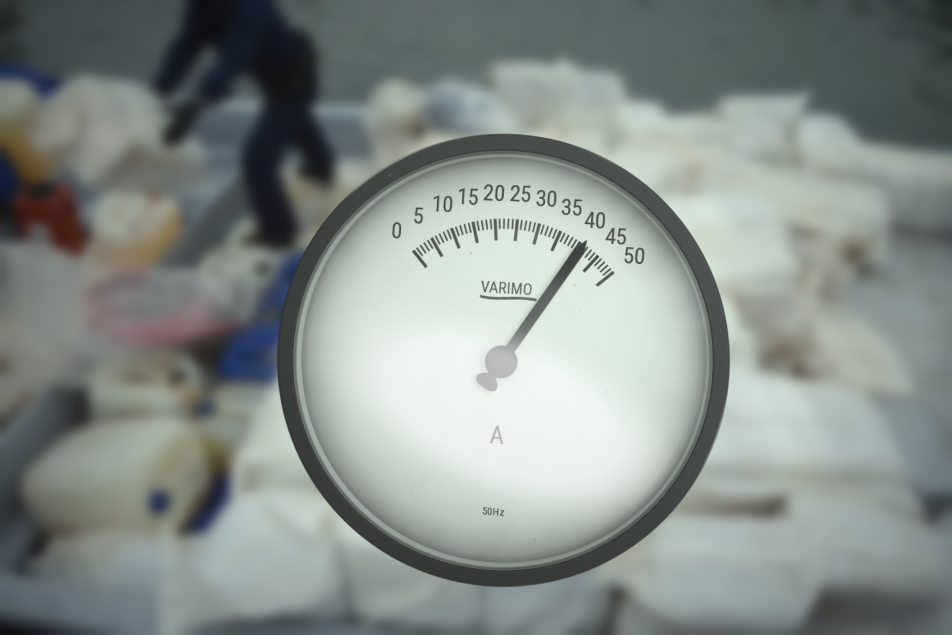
41 A
